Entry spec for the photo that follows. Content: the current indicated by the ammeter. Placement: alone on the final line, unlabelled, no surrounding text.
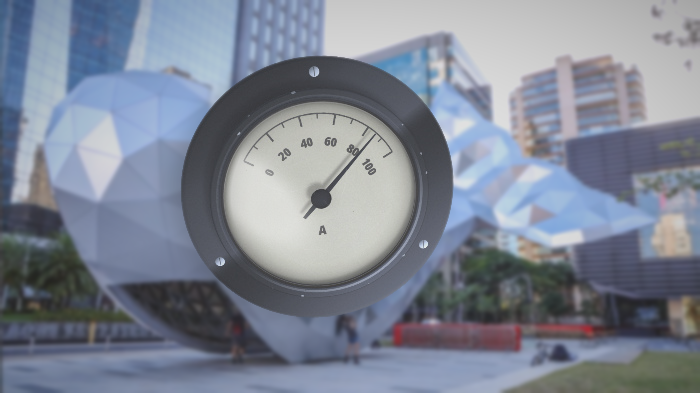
85 A
